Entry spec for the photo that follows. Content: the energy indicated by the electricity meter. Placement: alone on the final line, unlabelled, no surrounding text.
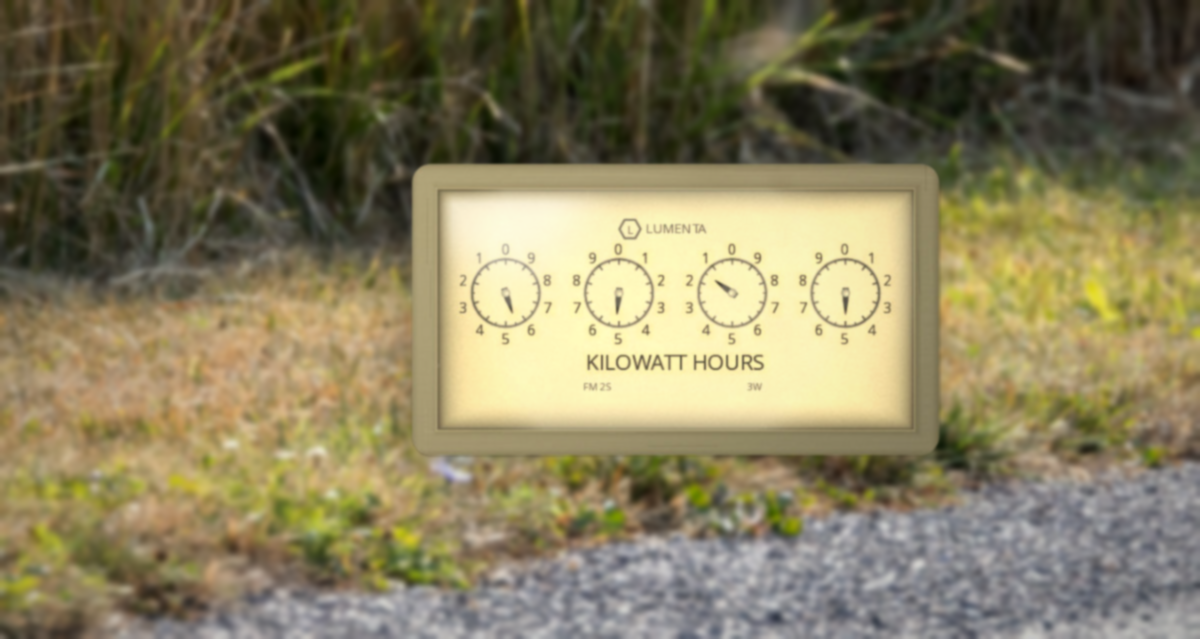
5515 kWh
